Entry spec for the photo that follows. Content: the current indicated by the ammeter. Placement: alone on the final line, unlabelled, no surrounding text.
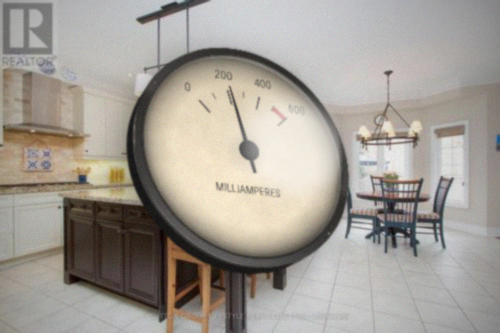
200 mA
